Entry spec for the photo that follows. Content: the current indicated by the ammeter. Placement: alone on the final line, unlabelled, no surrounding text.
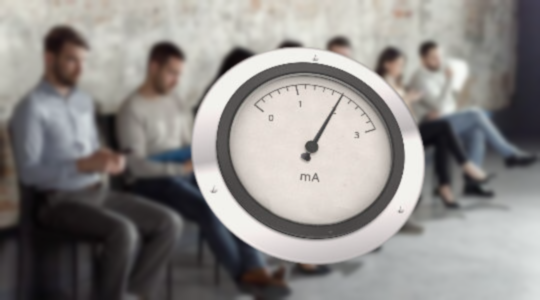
2 mA
